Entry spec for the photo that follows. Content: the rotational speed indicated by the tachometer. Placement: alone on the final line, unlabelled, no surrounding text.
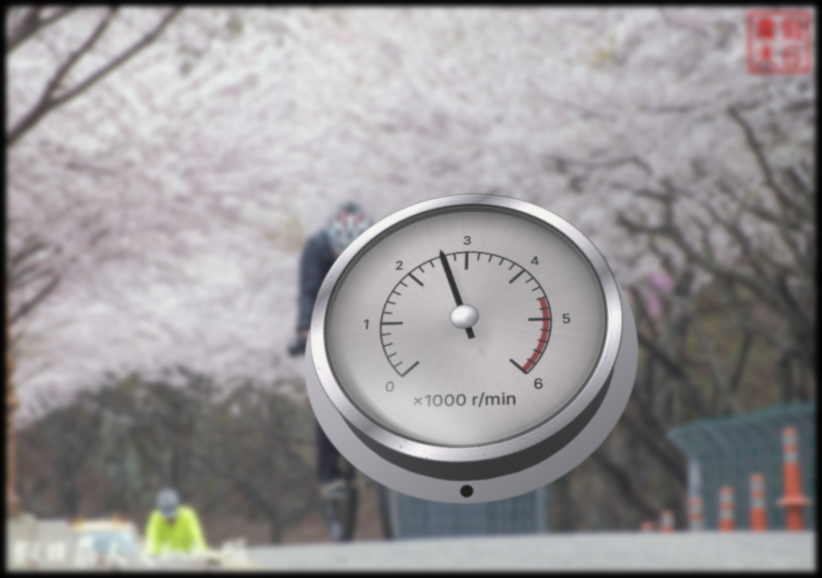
2600 rpm
